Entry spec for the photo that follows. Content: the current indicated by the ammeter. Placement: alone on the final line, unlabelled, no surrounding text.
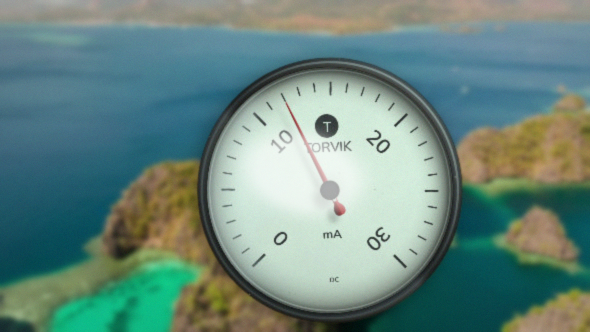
12 mA
